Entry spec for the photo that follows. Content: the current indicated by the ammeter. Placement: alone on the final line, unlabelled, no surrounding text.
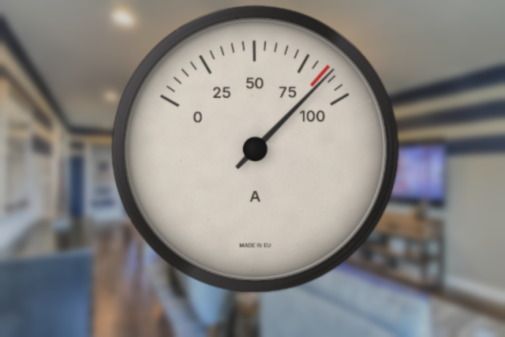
87.5 A
